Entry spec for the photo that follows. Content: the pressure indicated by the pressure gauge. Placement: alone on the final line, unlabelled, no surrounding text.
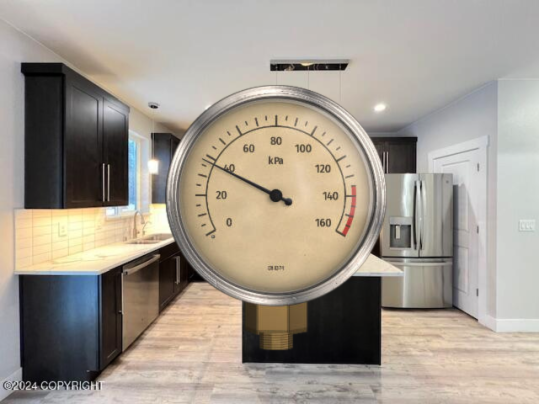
37.5 kPa
